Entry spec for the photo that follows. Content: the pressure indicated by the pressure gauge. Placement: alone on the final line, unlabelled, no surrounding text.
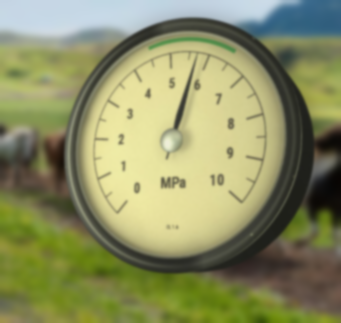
5.75 MPa
